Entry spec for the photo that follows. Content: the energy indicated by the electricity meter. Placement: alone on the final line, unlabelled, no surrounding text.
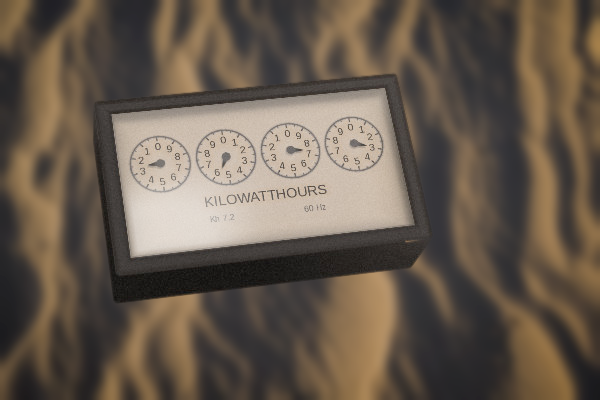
2573 kWh
